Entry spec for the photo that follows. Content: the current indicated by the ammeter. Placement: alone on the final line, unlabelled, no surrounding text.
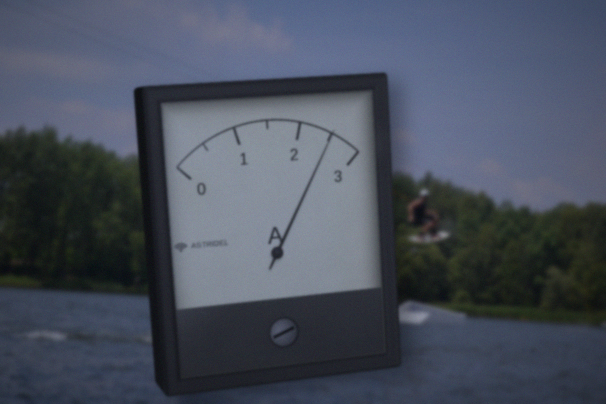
2.5 A
